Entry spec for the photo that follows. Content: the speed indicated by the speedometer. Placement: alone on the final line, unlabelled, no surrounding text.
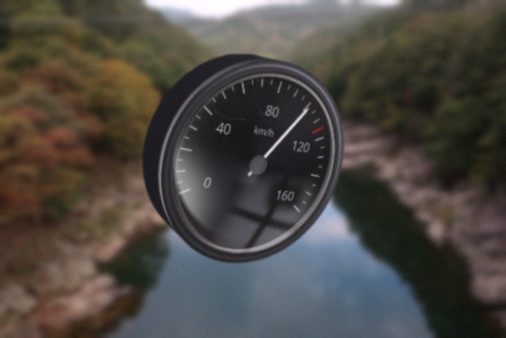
100 km/h
